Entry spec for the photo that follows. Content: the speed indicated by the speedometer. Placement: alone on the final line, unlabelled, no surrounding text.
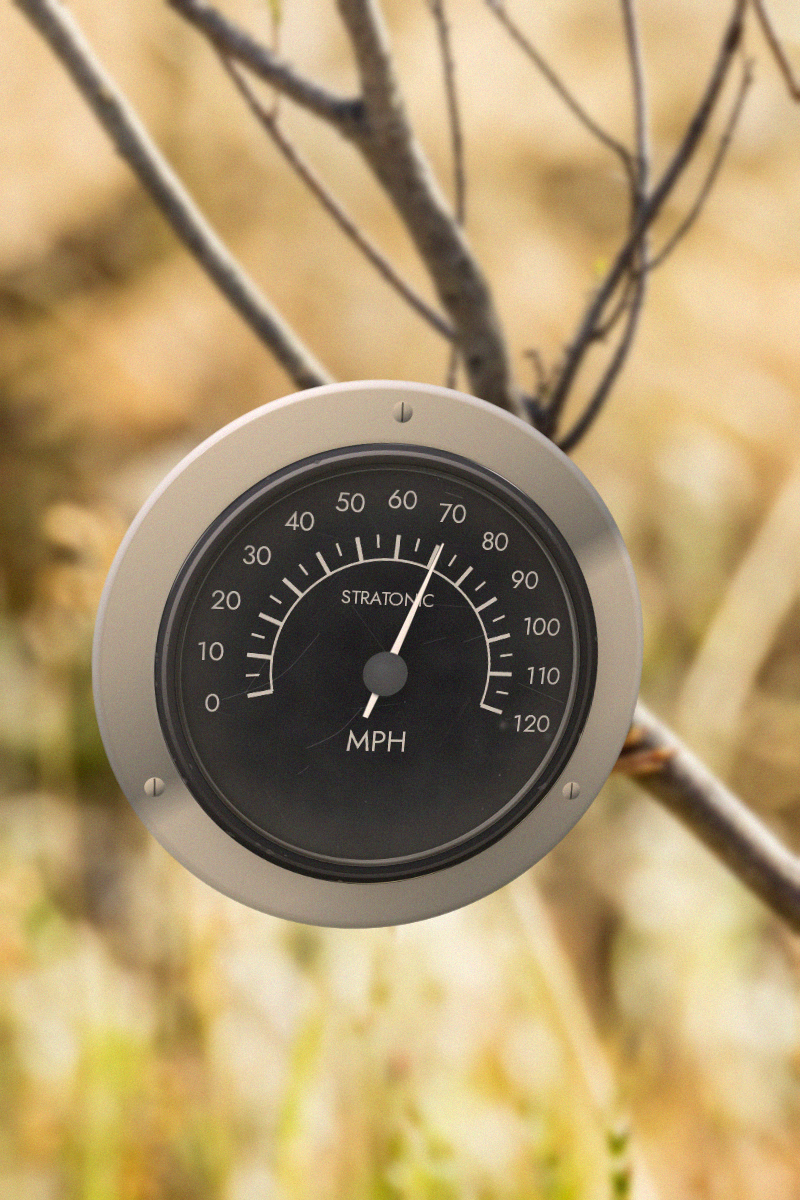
70 mph
